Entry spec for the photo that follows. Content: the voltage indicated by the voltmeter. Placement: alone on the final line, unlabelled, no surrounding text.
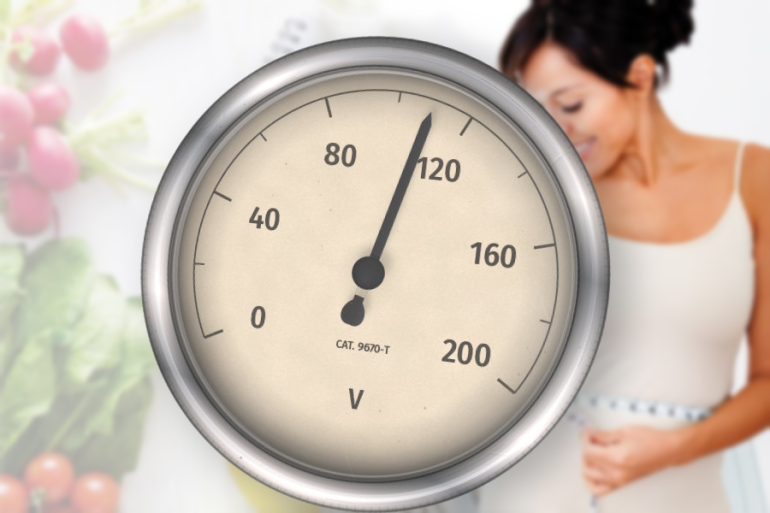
110 V
